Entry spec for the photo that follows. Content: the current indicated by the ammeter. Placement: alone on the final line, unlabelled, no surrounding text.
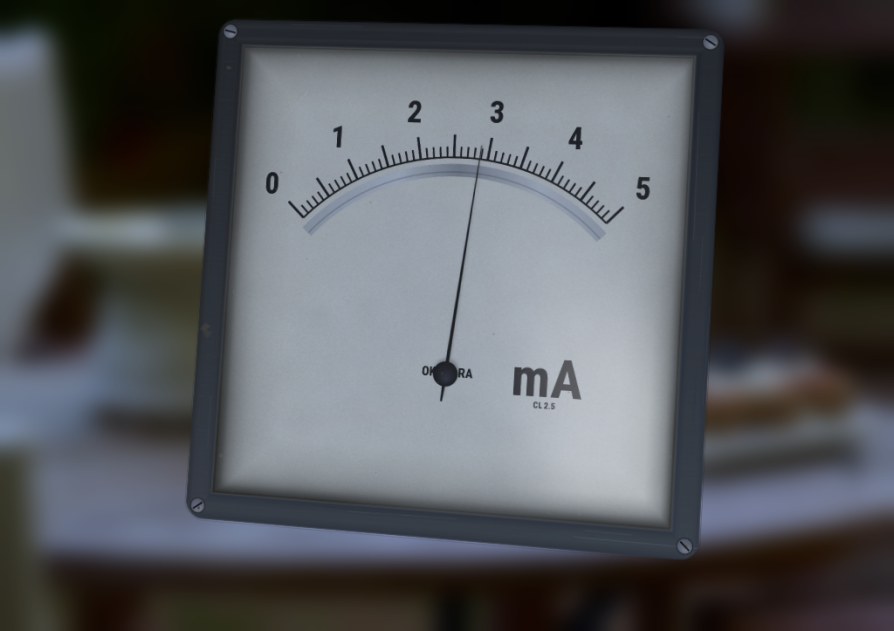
2.9 mA
